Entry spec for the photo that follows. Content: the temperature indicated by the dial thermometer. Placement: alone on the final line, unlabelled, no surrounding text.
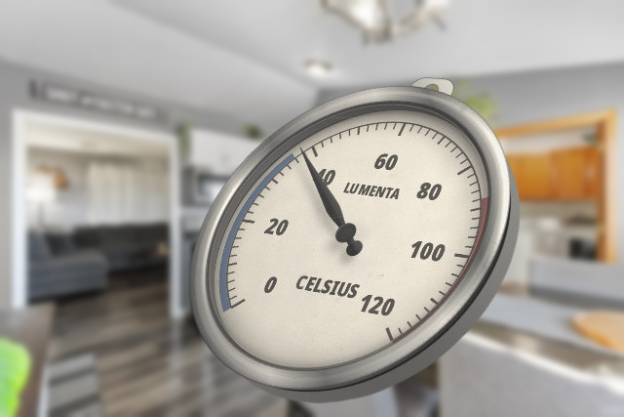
38 °C
